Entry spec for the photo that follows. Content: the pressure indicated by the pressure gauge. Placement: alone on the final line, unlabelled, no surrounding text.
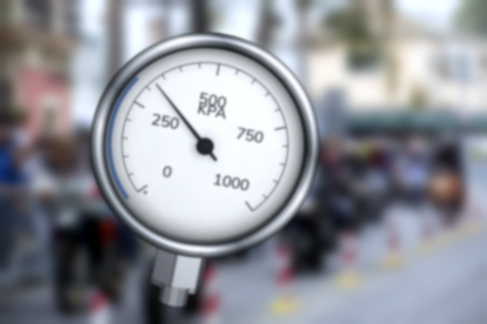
325 kPa
